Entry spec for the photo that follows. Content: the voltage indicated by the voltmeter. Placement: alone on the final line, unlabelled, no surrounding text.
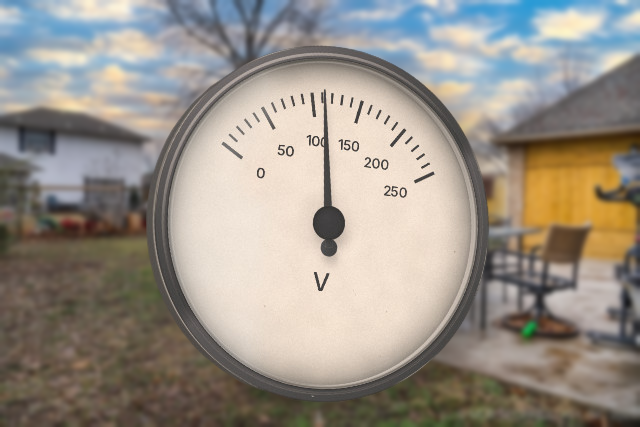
110 V
